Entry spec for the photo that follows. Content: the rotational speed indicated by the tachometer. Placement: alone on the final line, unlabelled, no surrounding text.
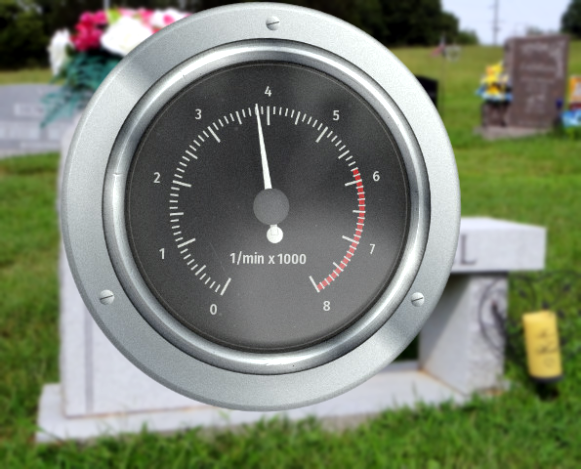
3800 rpm
